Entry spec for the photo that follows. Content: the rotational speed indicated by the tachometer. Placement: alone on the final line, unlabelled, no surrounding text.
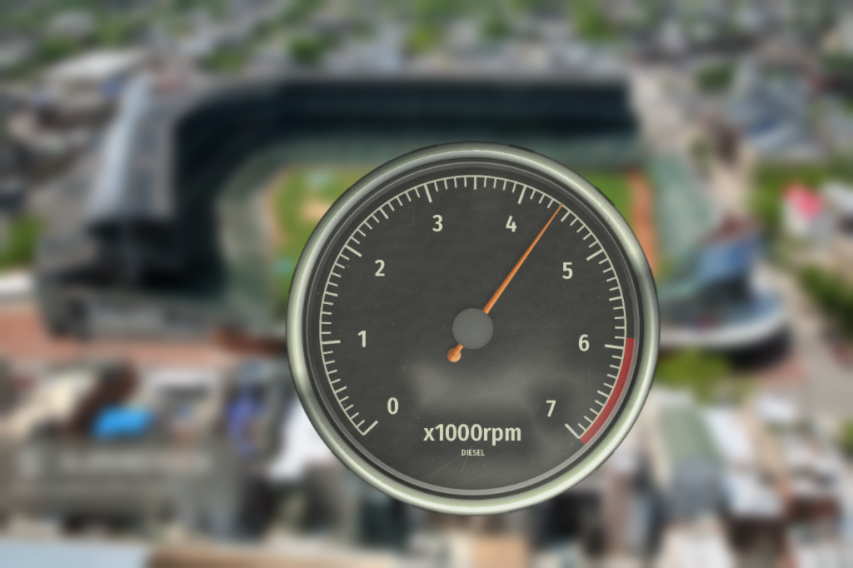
4400 rpm
